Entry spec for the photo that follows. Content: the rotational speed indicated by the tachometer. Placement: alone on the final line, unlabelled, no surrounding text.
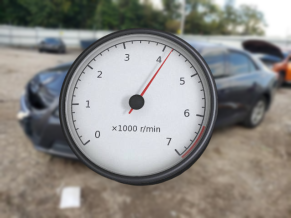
4200 rpm
